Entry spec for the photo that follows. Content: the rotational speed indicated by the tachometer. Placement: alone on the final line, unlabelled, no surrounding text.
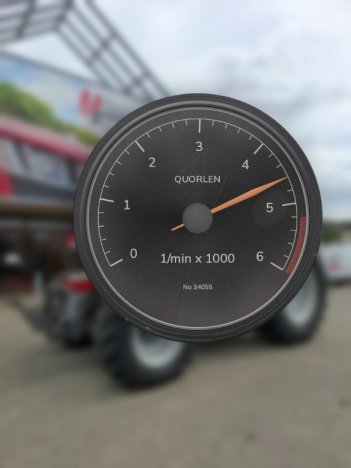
4600 rpm
